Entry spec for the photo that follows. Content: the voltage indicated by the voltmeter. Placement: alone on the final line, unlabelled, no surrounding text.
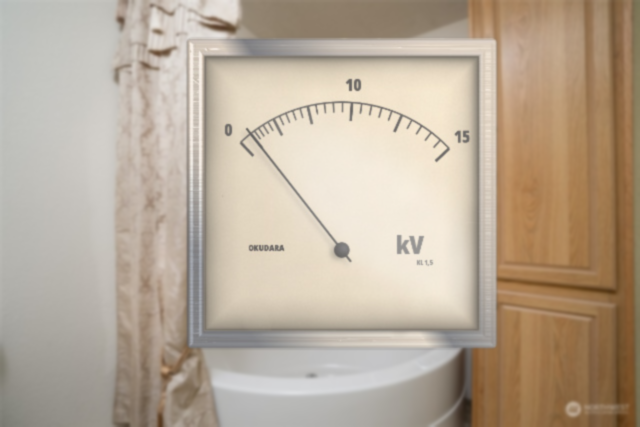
2.5 kV
